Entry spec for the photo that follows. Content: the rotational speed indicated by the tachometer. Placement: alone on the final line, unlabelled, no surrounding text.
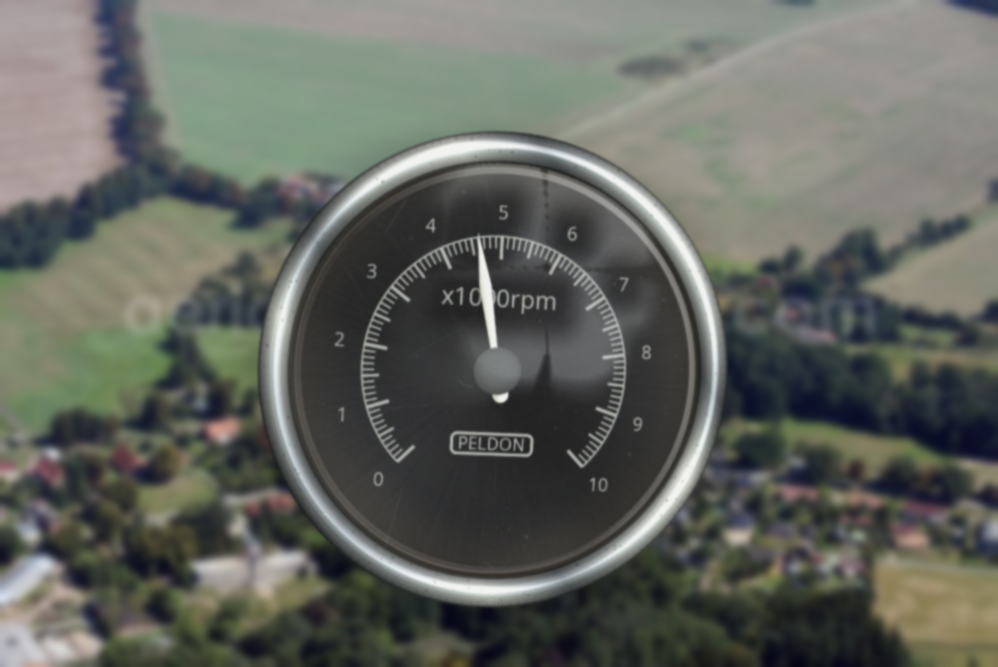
4600 rpm
